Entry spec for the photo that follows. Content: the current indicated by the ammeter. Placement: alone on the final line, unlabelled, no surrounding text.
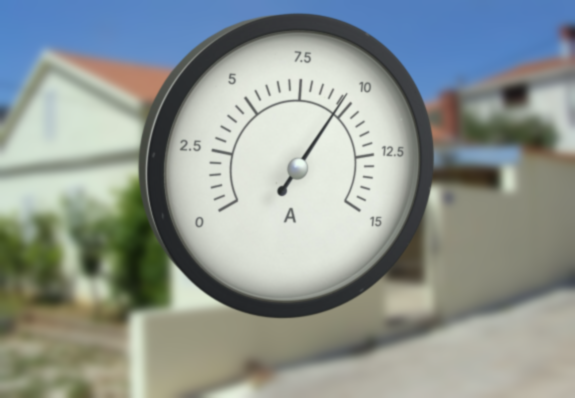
9.5 A
